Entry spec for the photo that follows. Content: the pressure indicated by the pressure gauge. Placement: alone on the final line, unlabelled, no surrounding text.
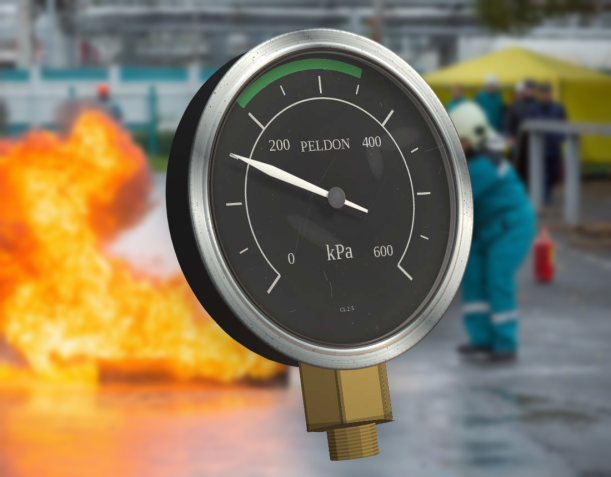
150 kPa
